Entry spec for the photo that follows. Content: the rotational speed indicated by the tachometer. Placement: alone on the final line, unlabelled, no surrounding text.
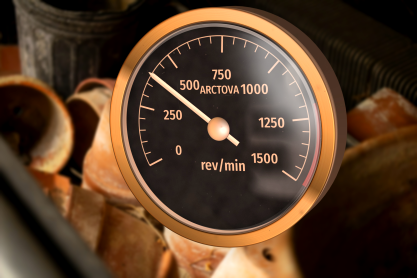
400 rpm
